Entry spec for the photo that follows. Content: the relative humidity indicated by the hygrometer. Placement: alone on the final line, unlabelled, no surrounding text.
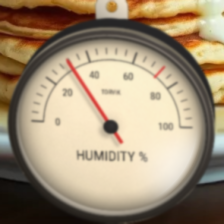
32 %
